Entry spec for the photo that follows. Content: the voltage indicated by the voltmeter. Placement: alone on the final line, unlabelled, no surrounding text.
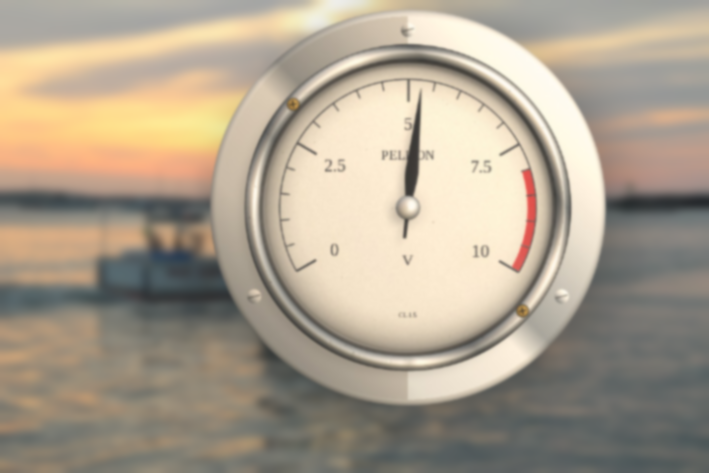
5.25 V
